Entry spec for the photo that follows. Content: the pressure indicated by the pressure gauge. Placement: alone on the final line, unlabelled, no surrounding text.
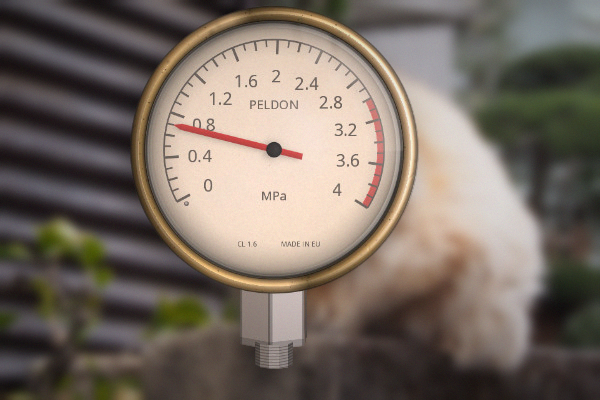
0.7 MPa
